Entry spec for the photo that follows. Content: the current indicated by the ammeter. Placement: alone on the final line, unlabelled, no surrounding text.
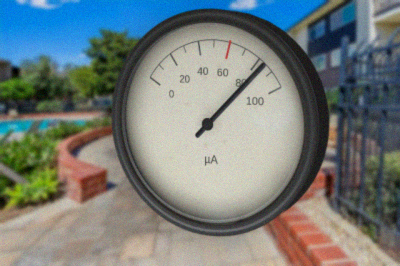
85 µA
